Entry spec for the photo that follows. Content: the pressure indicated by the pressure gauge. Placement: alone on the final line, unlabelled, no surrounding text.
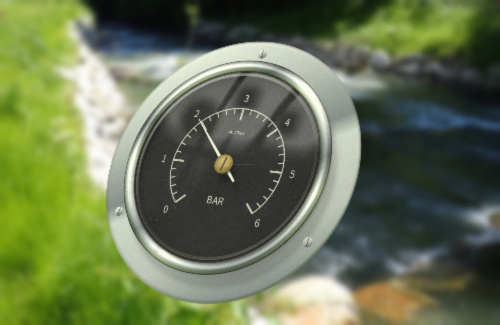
2 bar
